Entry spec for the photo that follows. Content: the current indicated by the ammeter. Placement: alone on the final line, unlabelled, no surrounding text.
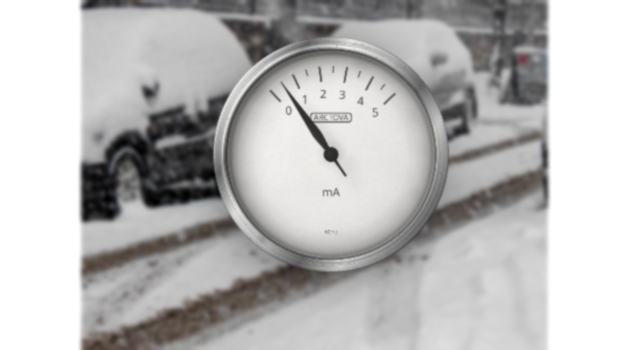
0.5 mA
